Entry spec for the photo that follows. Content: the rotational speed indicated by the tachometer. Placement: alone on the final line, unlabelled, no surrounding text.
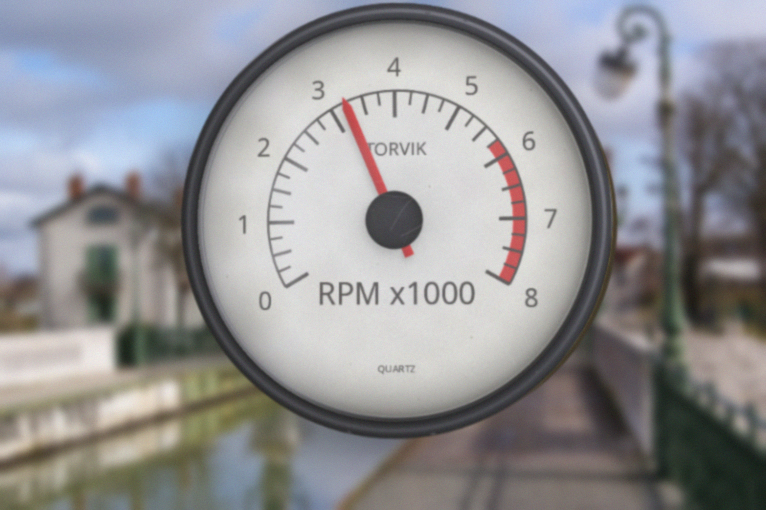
3250 rpm
